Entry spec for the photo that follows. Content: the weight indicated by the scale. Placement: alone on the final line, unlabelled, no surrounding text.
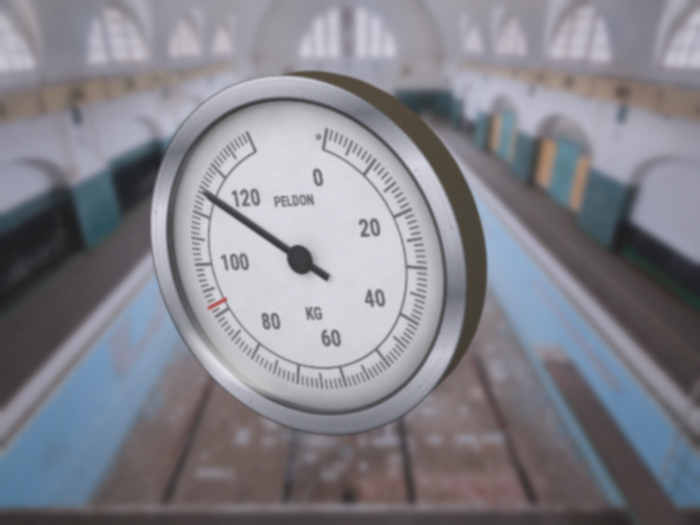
115 kg
